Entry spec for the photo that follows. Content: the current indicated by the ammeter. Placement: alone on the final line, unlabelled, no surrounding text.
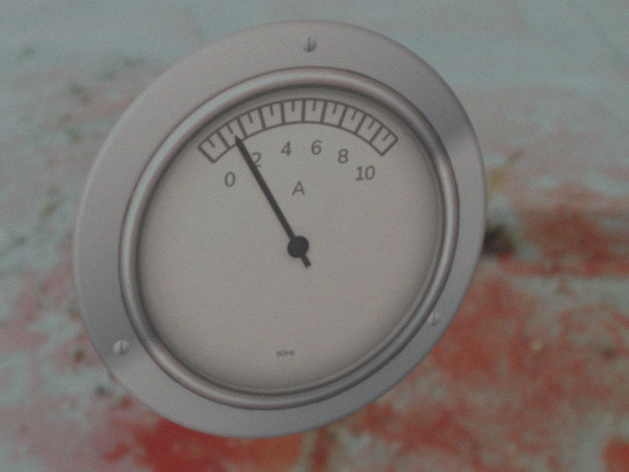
1.5 A
